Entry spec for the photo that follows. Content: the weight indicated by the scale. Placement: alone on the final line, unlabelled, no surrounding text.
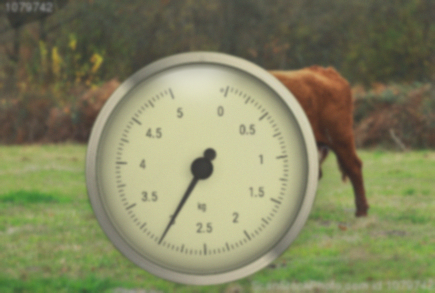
3 kg
